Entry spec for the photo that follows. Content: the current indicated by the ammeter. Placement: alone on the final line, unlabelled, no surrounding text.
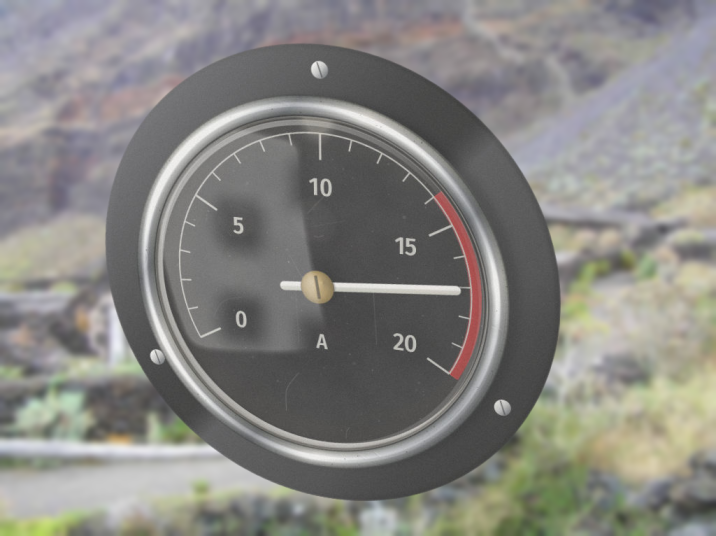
17 A
